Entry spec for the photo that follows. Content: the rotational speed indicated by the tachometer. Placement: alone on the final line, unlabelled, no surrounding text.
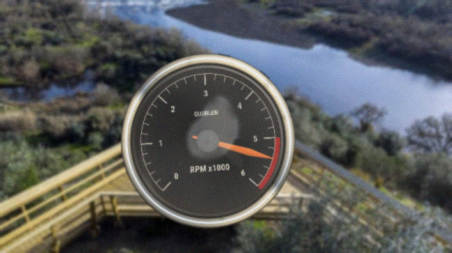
5400 rpm
